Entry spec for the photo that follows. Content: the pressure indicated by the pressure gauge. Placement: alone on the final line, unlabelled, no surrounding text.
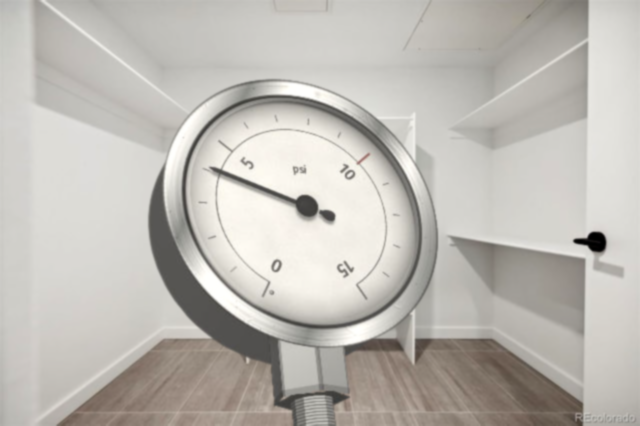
4 psi
